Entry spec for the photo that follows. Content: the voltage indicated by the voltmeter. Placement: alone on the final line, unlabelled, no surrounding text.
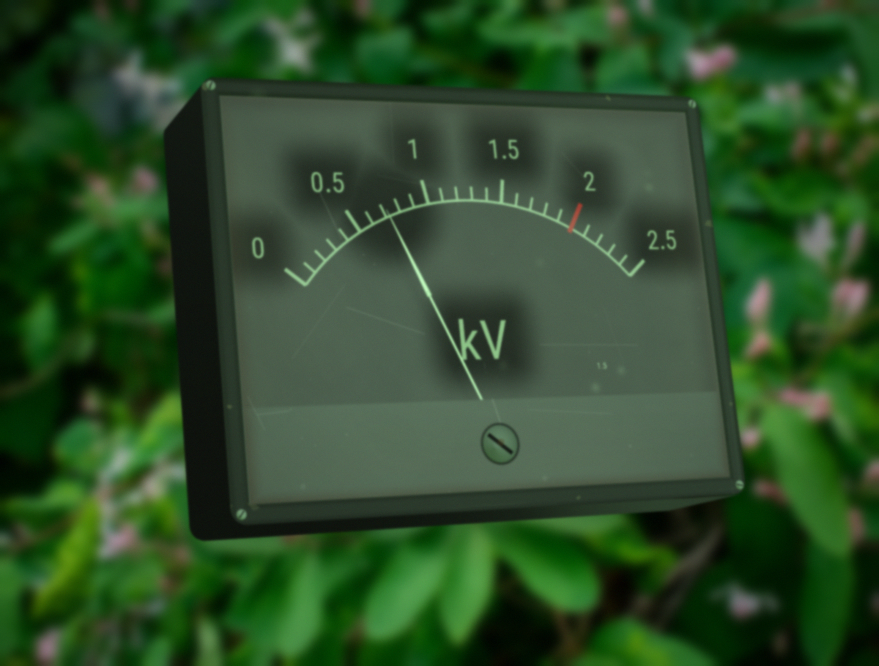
0.7 kV
